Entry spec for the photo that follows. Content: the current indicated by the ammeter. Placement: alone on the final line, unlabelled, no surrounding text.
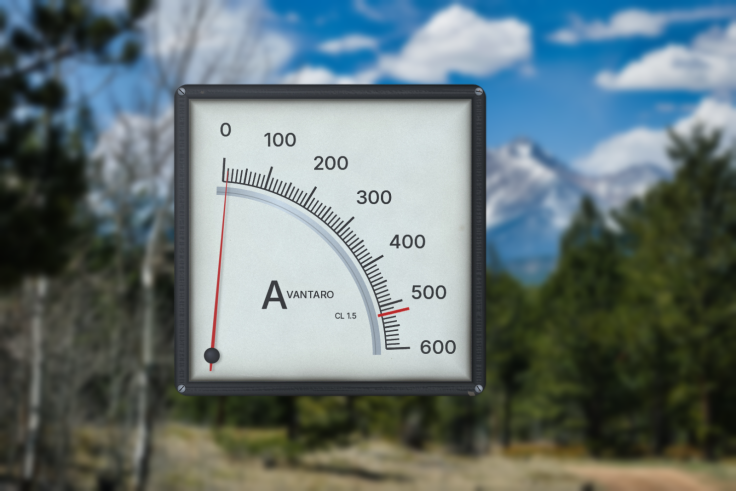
10 A
